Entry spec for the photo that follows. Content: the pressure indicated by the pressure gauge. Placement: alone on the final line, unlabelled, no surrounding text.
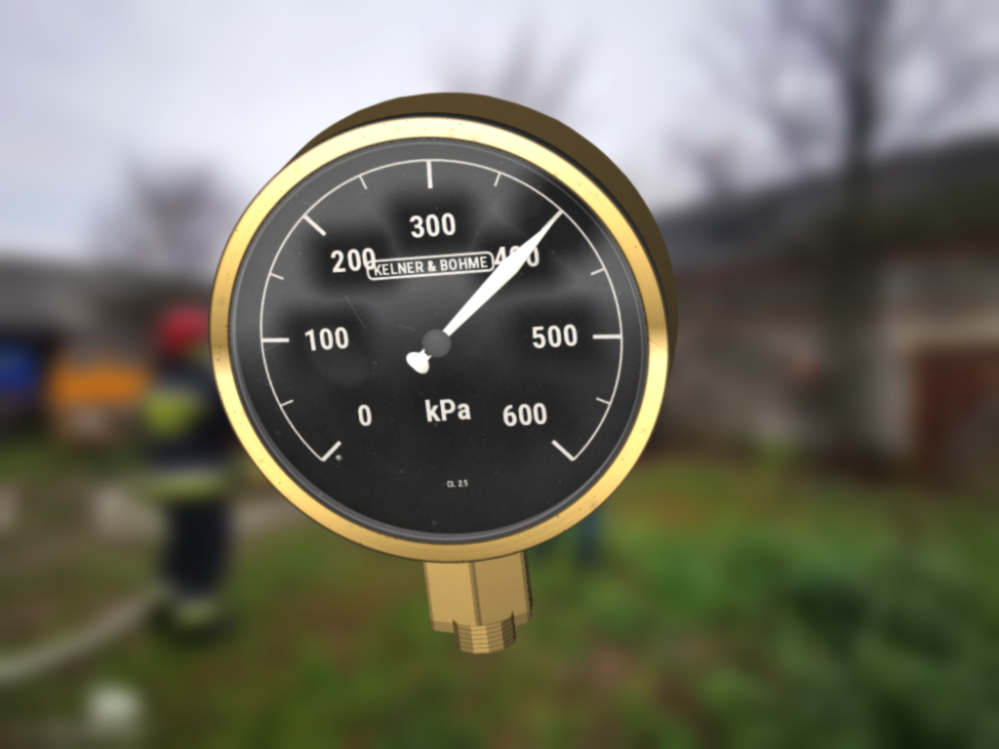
400 kPa
